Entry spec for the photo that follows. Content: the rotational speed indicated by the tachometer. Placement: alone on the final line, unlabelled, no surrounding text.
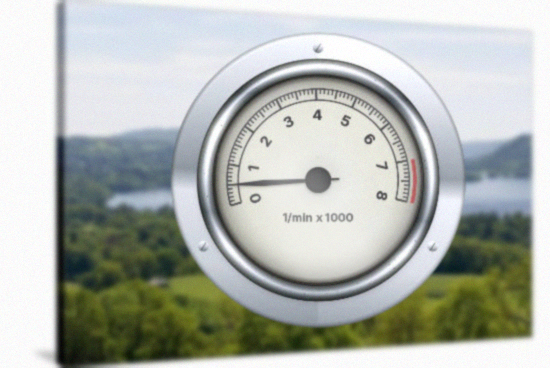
500 rpm
